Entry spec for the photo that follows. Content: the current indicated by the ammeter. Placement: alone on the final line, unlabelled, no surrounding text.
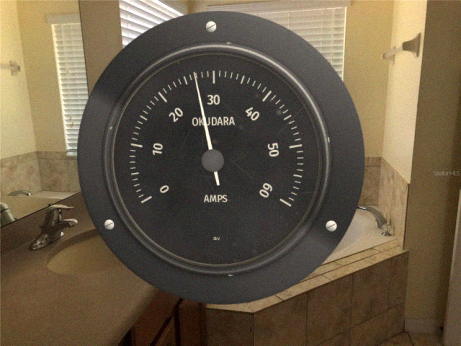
27 A
